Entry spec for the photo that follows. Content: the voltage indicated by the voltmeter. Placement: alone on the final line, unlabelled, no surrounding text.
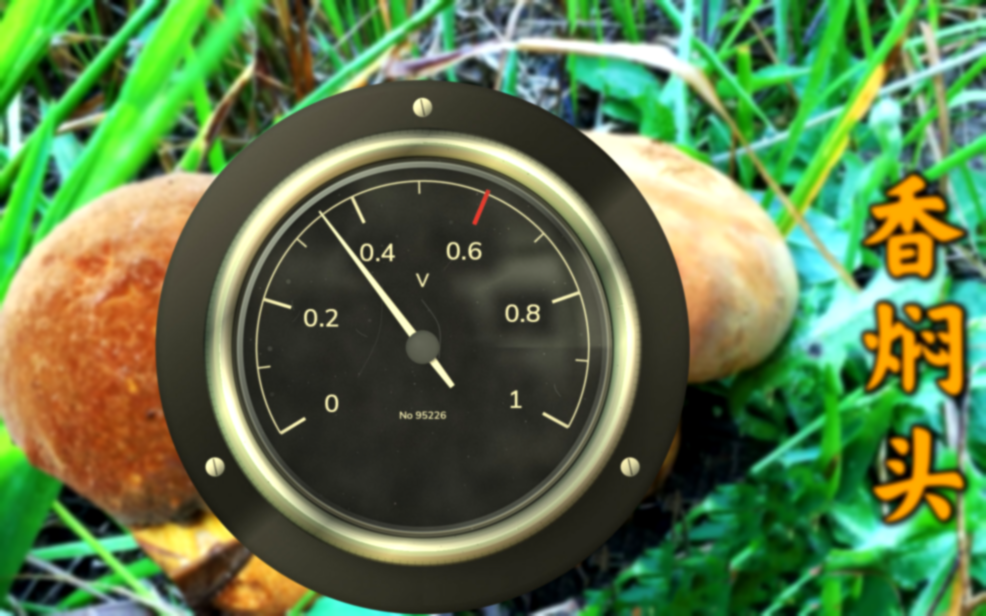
0.35 V
